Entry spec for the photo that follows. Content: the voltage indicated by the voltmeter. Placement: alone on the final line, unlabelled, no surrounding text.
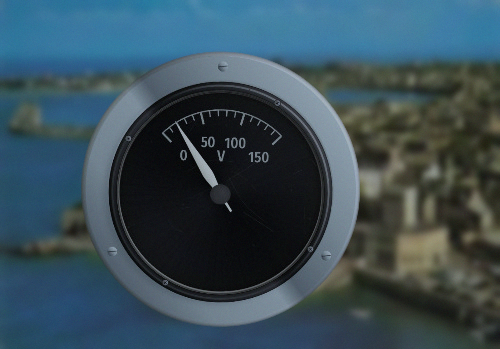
20 V
